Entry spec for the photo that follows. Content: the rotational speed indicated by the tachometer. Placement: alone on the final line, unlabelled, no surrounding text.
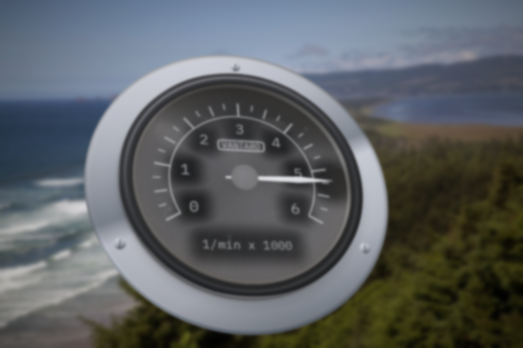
5250 rpm
